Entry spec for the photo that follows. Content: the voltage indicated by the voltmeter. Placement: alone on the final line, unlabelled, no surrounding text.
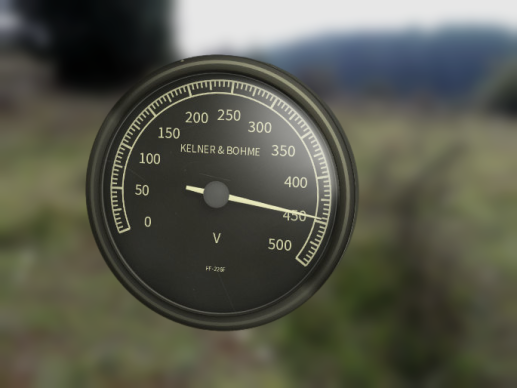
445 V
